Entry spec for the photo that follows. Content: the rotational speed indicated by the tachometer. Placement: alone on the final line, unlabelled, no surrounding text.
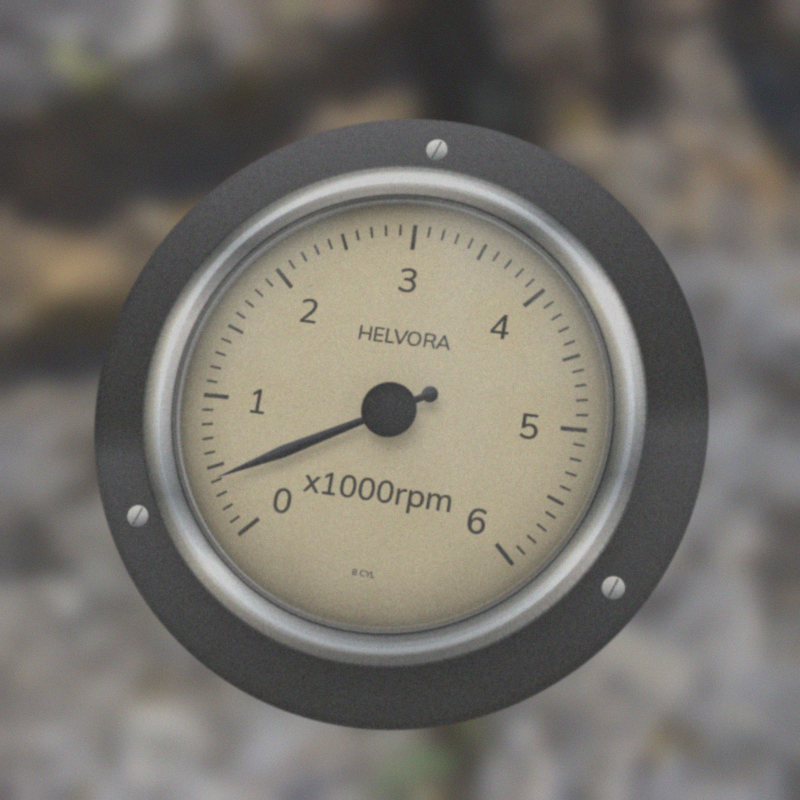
400 rpm
